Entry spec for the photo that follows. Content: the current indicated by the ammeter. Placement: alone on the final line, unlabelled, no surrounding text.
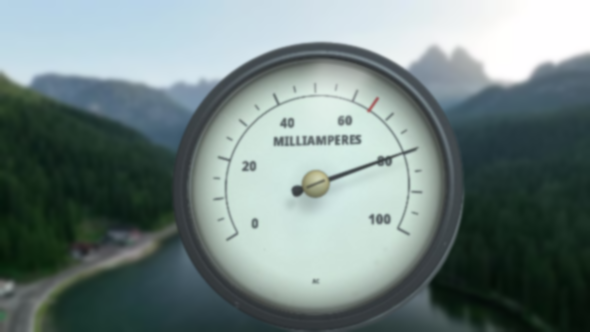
80 mA
